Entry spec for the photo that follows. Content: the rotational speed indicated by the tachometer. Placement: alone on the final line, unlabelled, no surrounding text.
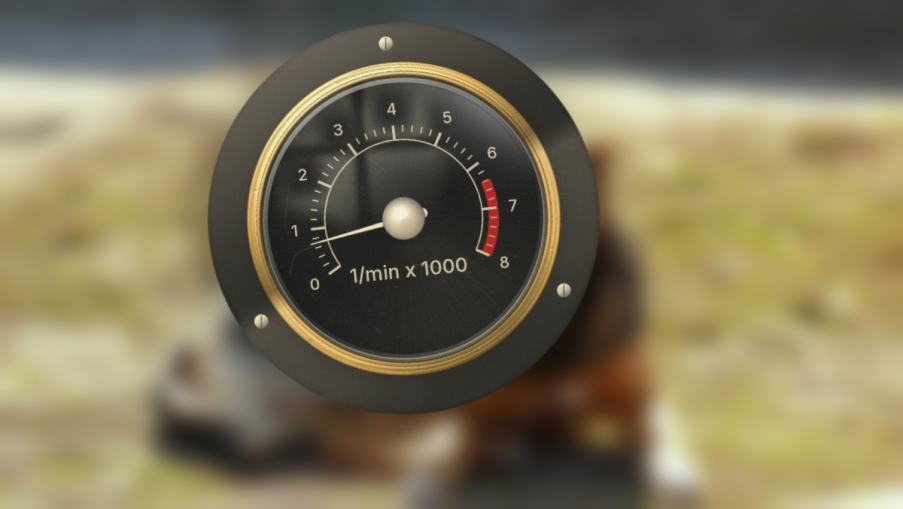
700 rpm
